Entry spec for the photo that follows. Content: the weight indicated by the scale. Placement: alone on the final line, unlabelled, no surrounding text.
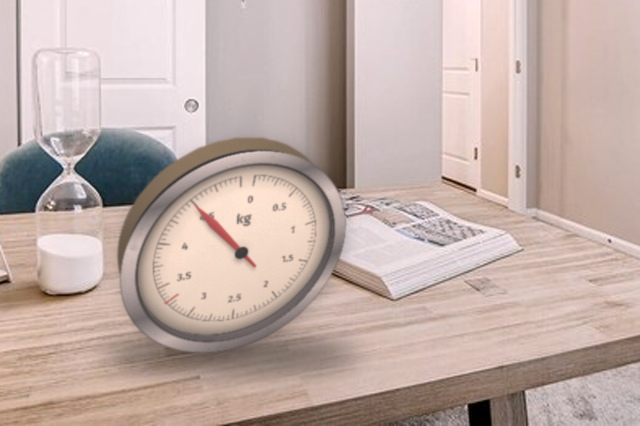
4.5 kg
